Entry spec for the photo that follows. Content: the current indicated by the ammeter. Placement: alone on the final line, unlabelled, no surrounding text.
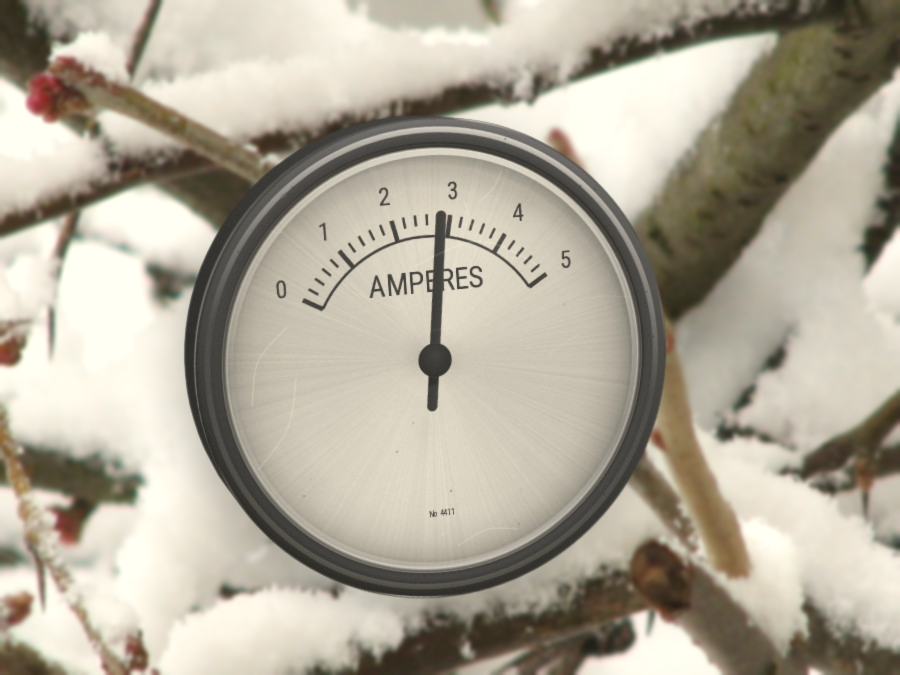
2.8 A
